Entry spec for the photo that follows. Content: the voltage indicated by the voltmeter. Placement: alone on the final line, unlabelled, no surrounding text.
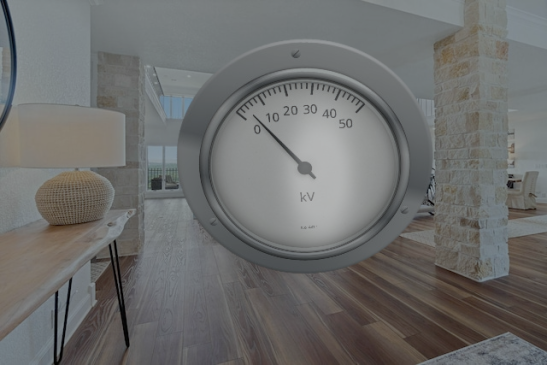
4 kV
